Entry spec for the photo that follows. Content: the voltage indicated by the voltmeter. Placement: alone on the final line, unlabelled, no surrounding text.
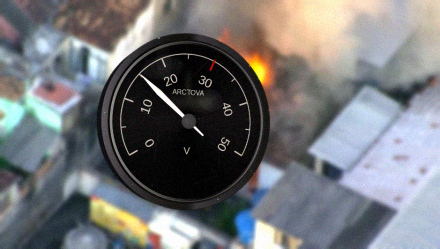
15 V
